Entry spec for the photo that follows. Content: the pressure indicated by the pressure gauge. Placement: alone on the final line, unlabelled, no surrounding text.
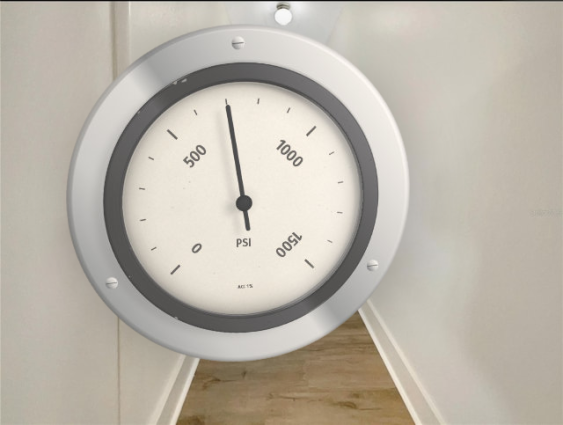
700 psi
